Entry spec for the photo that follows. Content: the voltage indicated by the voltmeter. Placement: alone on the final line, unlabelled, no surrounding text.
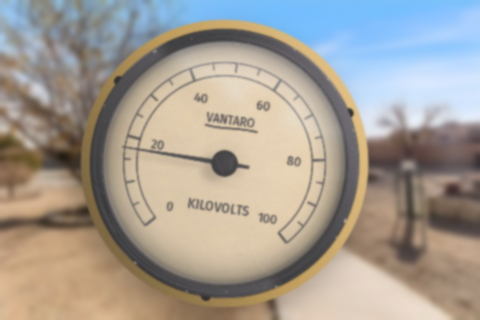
17.5 kV
